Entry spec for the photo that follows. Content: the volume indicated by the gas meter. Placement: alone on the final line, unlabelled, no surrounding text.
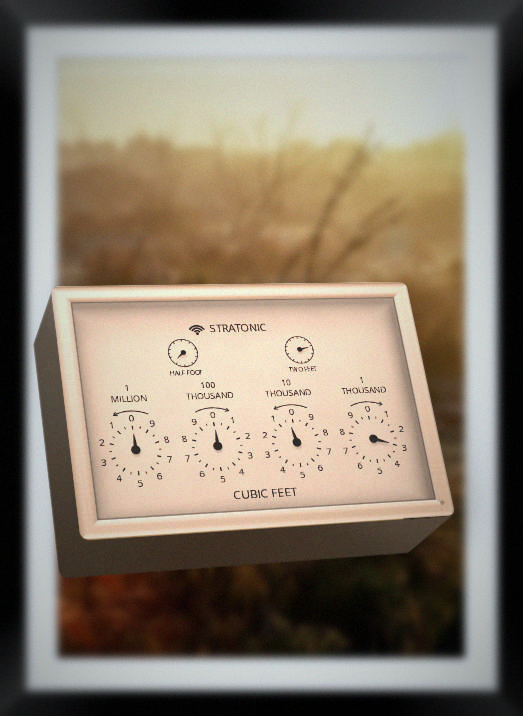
300 ft³
